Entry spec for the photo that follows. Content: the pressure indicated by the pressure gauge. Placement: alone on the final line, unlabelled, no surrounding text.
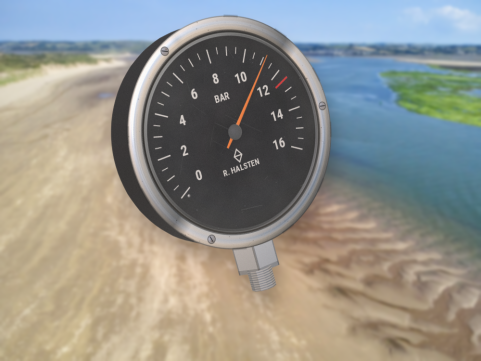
11 bar
